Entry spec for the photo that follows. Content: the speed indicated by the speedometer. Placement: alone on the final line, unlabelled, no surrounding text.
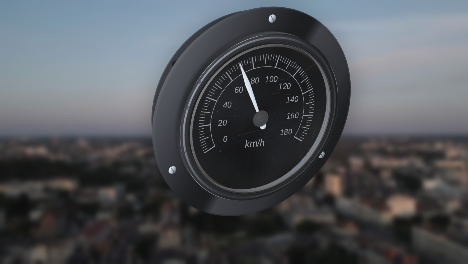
70 km/h
